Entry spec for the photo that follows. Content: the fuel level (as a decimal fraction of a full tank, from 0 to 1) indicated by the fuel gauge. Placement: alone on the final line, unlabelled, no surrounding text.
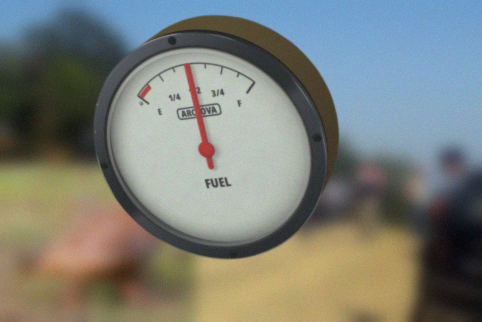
0.5
